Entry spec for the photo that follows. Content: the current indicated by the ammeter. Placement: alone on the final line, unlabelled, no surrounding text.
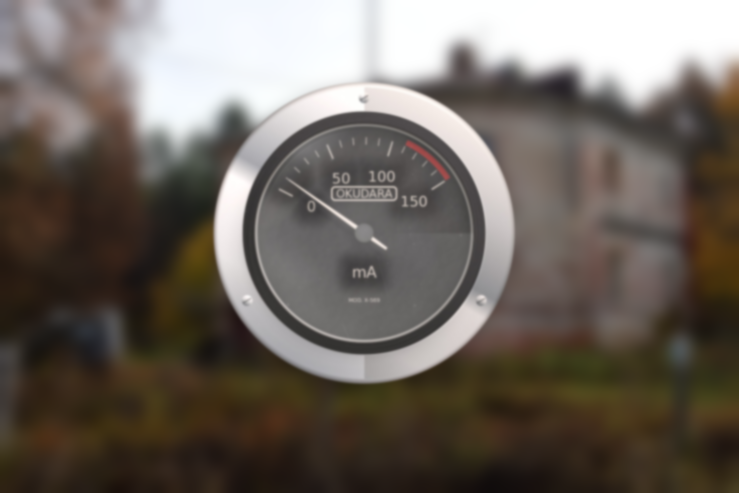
10 mA
